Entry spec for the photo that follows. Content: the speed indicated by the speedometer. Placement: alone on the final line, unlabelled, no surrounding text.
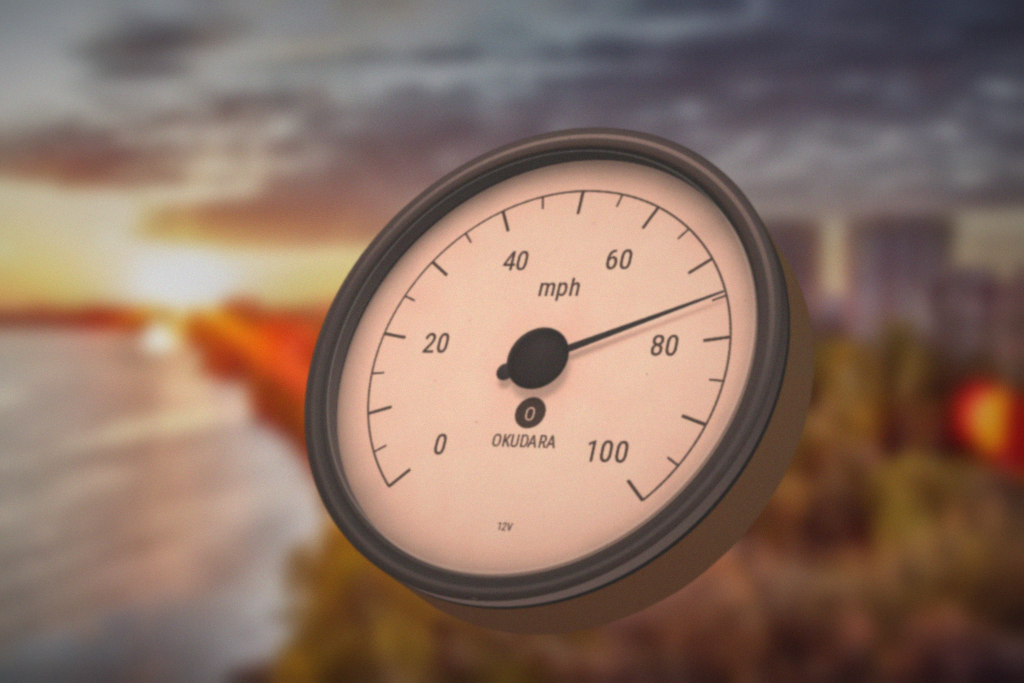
75 mph
